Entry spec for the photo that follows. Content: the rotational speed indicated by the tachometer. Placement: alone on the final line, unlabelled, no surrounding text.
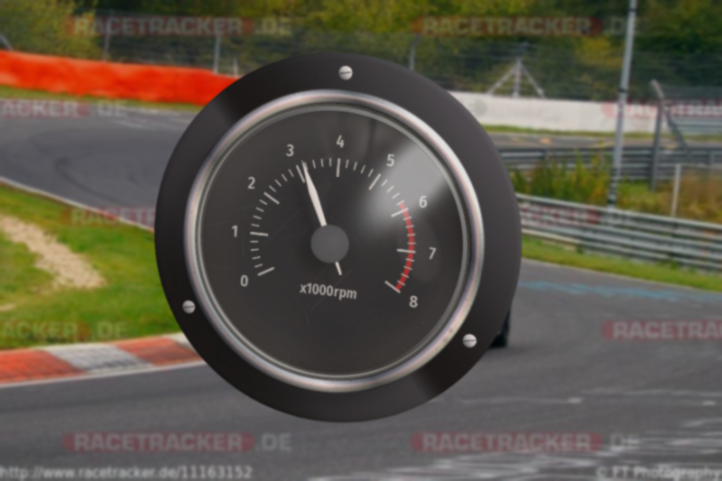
3200 rpm
